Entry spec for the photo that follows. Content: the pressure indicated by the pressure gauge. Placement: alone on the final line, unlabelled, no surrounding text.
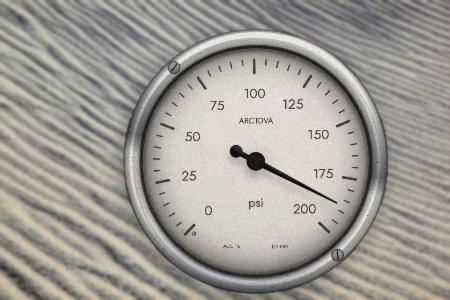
187.5 psi
